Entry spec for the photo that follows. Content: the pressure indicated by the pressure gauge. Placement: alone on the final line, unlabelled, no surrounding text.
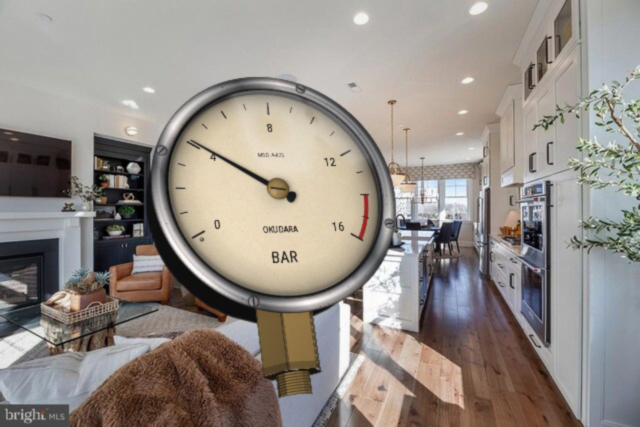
4 bar
